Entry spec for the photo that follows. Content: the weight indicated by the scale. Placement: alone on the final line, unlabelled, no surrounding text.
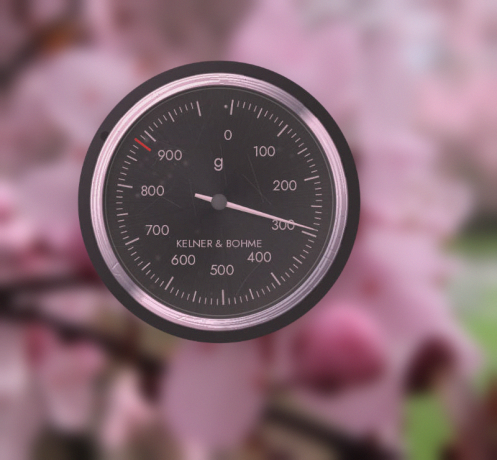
290 g
